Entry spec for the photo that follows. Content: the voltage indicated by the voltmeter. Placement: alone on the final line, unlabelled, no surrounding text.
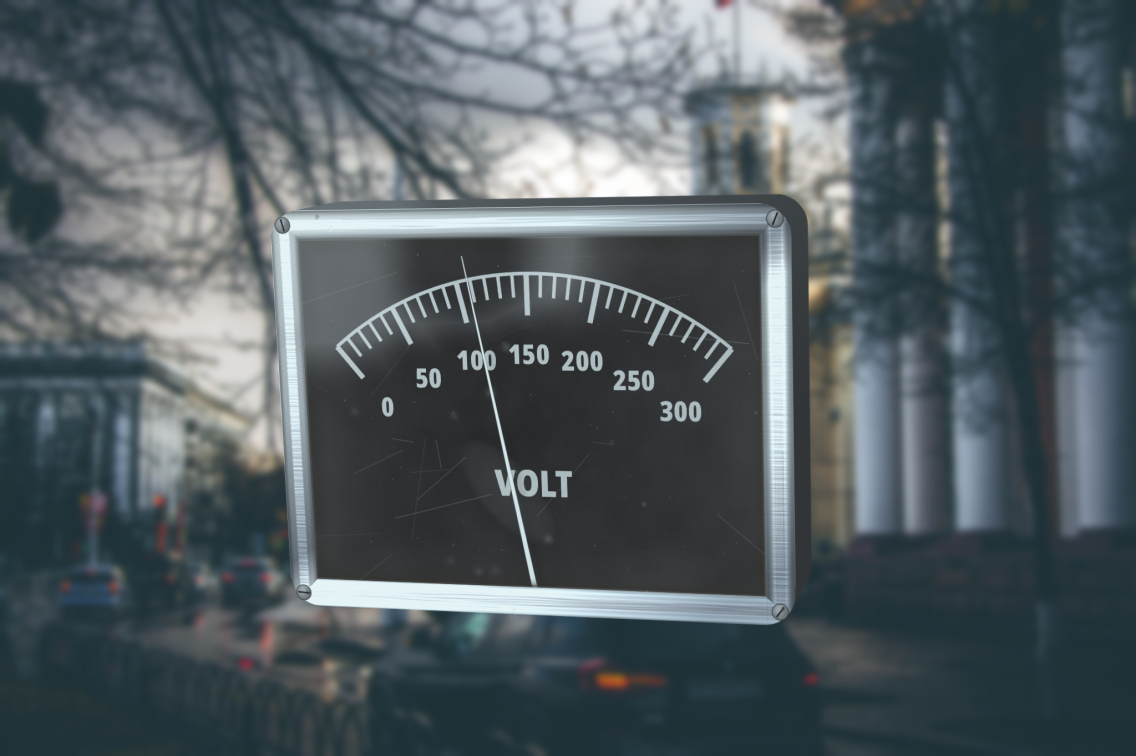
110 V
